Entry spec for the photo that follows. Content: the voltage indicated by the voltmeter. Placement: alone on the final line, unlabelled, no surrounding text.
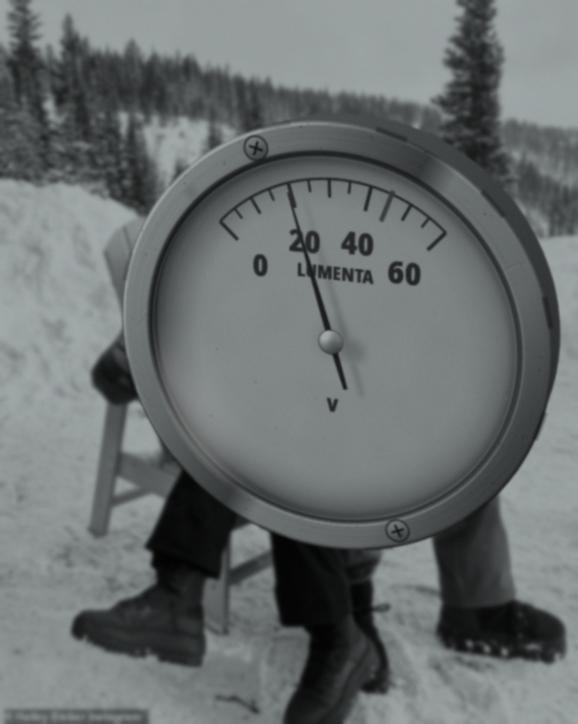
20 V
